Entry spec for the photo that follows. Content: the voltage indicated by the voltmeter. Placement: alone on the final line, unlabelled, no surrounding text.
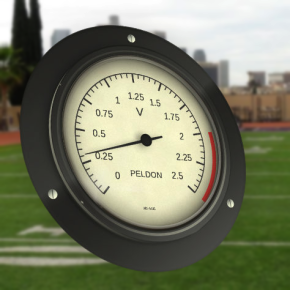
0.3 V
